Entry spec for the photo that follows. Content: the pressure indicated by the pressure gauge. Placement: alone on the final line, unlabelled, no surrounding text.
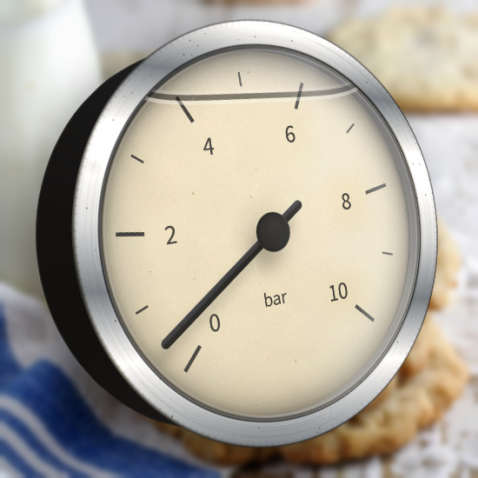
0.5 bar
